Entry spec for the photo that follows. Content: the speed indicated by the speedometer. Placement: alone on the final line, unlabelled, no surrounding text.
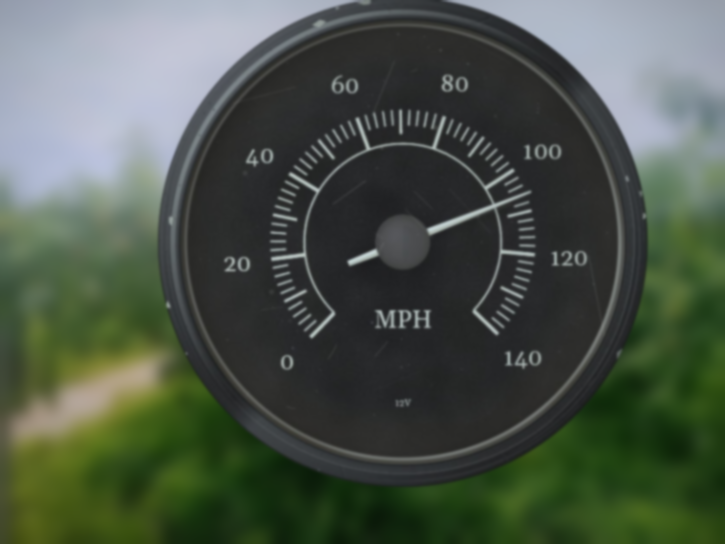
106 mph
